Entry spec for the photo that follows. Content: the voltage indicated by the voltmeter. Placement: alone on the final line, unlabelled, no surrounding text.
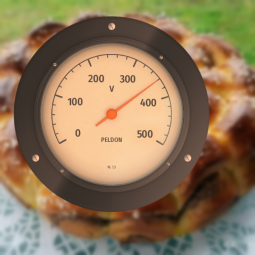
360 V
